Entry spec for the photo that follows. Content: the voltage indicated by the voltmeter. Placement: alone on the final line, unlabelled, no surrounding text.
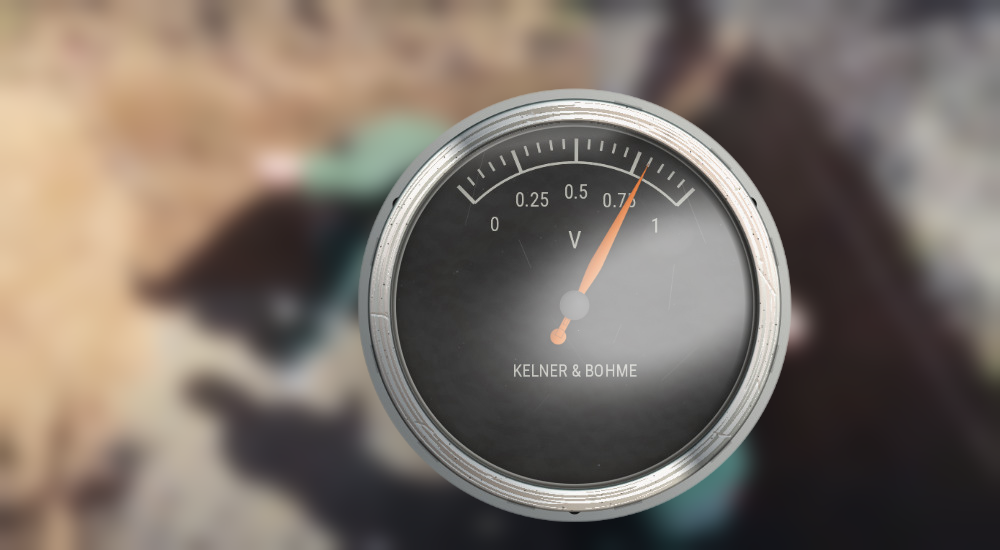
0.8 V
